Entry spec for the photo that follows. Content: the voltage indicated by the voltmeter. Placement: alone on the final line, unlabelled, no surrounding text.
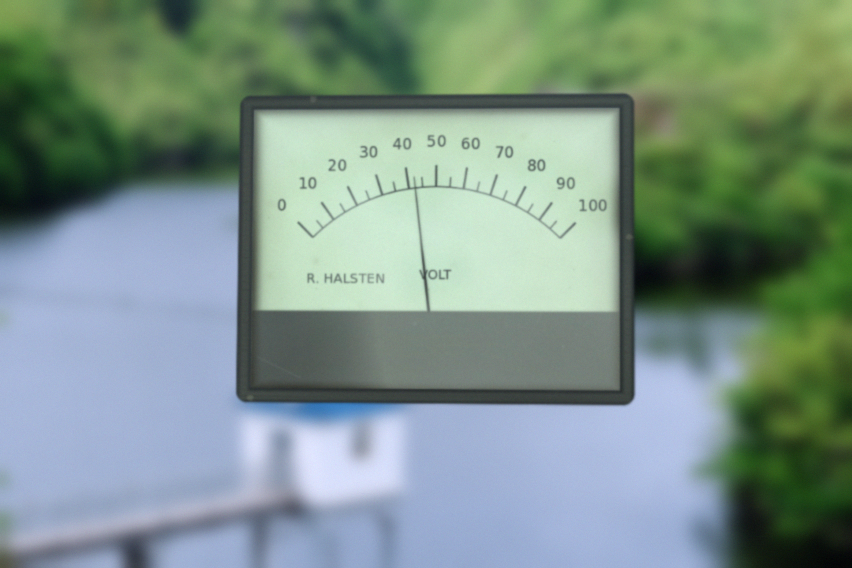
42.5 V
